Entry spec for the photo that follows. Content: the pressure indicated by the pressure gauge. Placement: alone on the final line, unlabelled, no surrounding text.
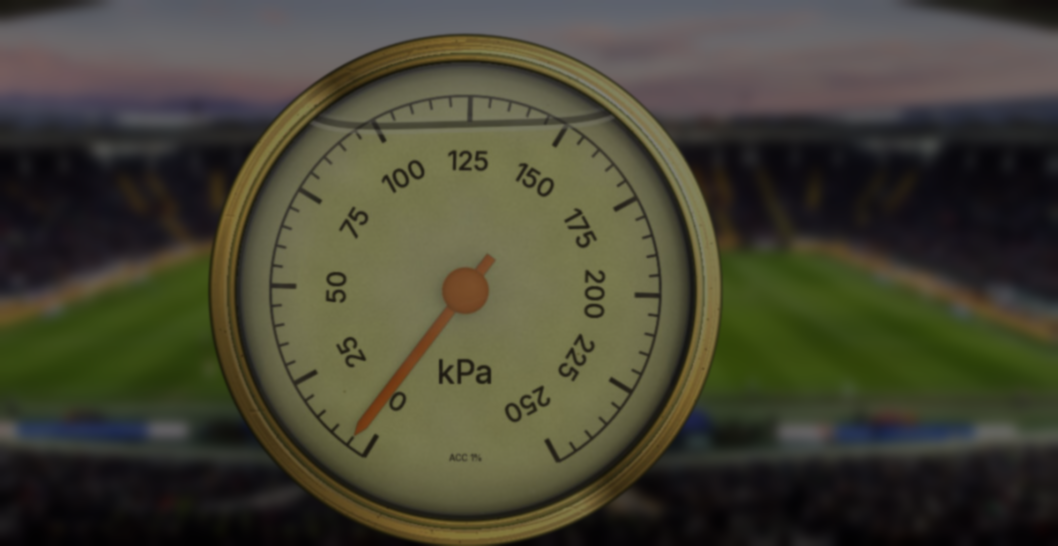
5 kPa
